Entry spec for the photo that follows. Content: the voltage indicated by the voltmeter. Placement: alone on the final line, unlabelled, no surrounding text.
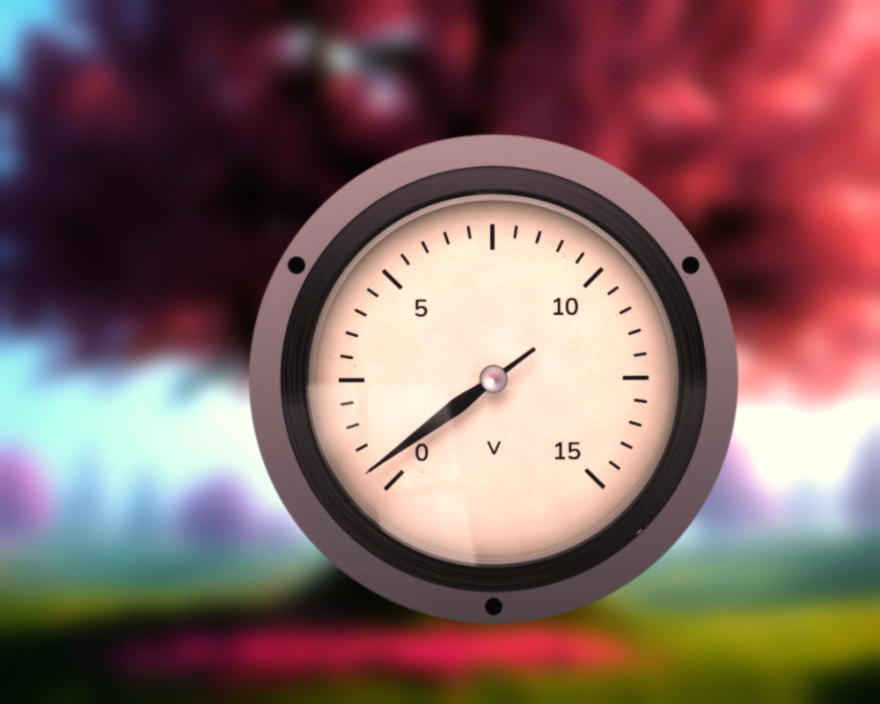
0.5 V
